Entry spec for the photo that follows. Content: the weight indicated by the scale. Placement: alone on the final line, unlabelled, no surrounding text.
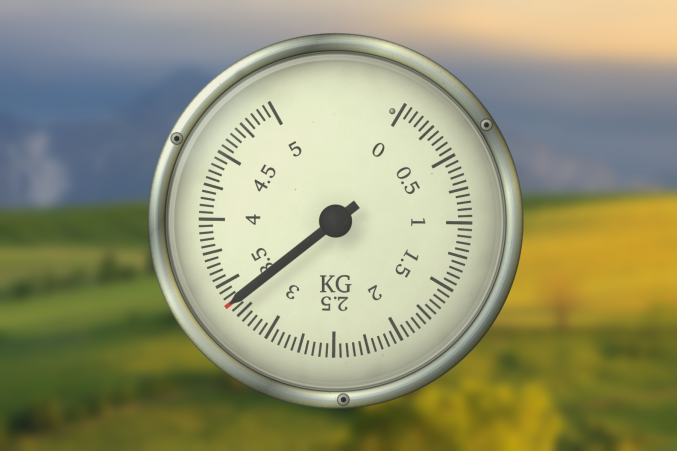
3.35 kg
